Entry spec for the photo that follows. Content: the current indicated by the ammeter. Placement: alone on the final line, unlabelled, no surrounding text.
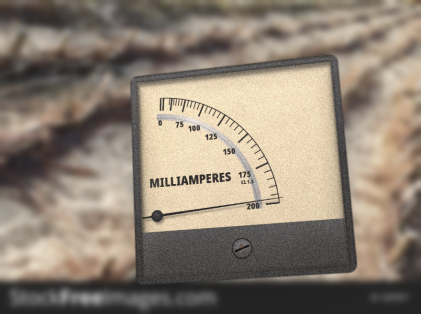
197.5 mA
